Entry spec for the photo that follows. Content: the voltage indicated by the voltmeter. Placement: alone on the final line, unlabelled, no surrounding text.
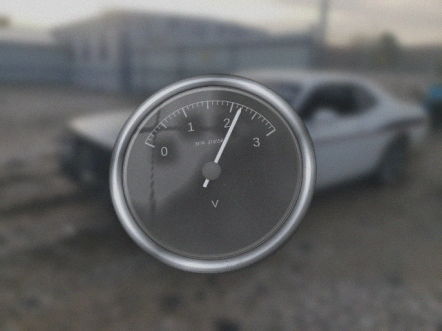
2.2 V
